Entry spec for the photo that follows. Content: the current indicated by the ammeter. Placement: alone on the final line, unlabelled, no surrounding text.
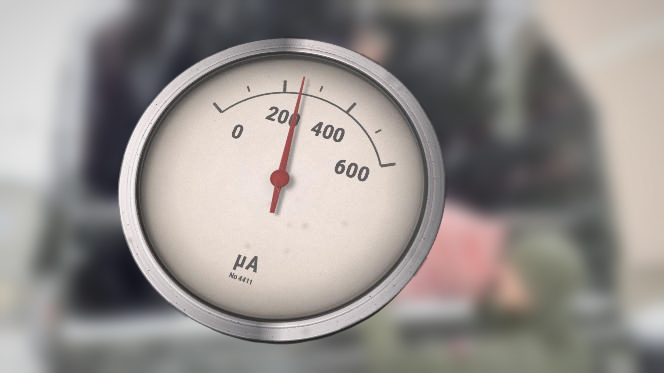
250 µA
